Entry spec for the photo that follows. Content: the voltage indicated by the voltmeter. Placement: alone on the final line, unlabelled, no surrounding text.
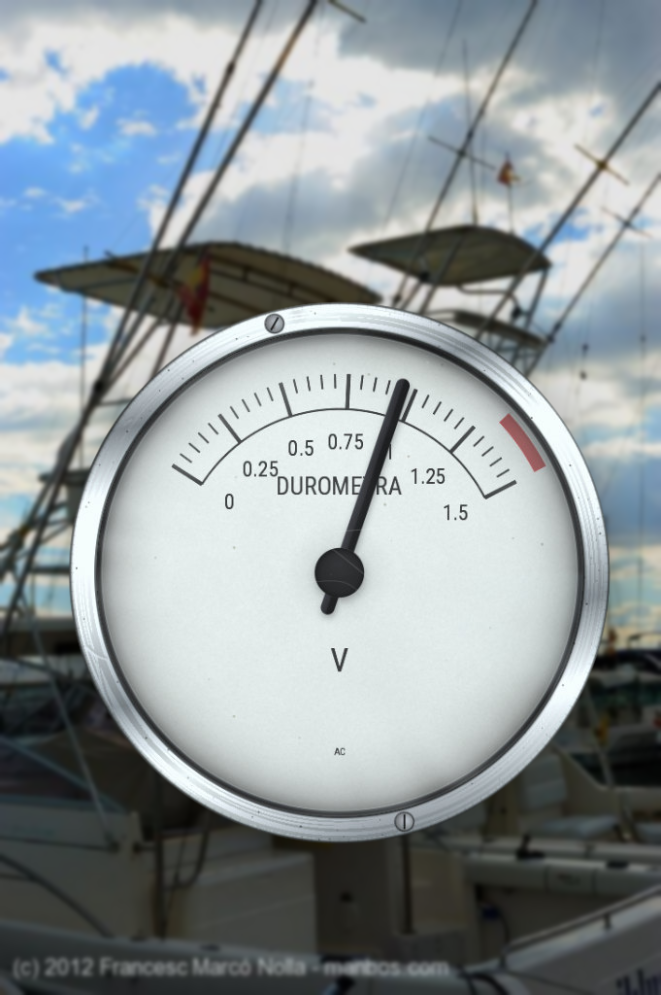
0.95 V
